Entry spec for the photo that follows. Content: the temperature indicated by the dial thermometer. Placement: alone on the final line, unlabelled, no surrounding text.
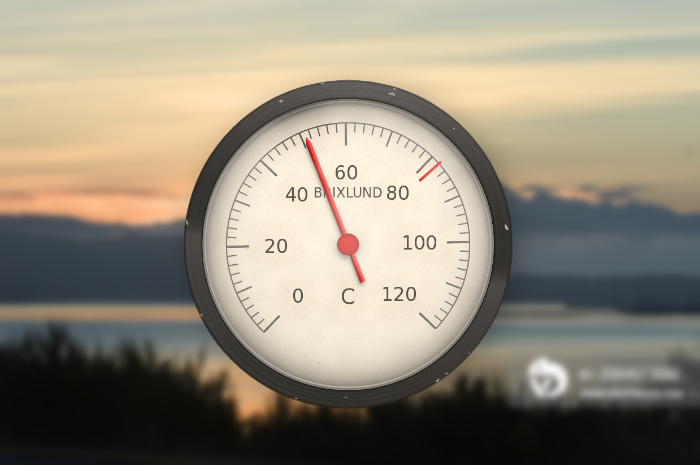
51 °C
